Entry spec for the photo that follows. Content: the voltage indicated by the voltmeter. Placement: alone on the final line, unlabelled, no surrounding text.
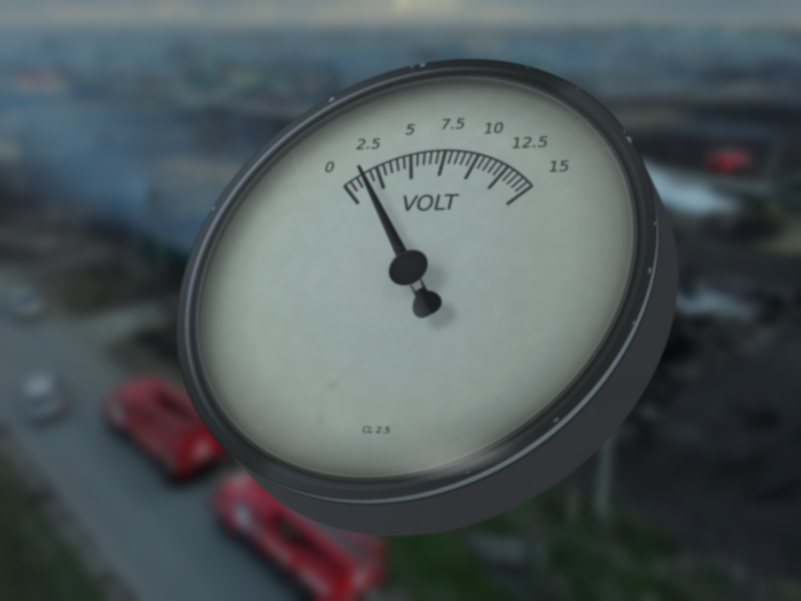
1.5 V
